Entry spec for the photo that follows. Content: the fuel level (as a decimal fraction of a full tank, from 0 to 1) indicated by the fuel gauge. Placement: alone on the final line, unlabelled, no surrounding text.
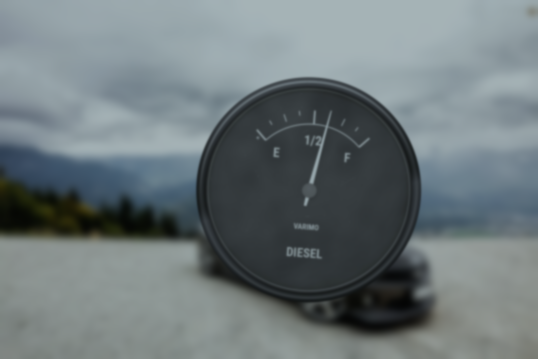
0.625
